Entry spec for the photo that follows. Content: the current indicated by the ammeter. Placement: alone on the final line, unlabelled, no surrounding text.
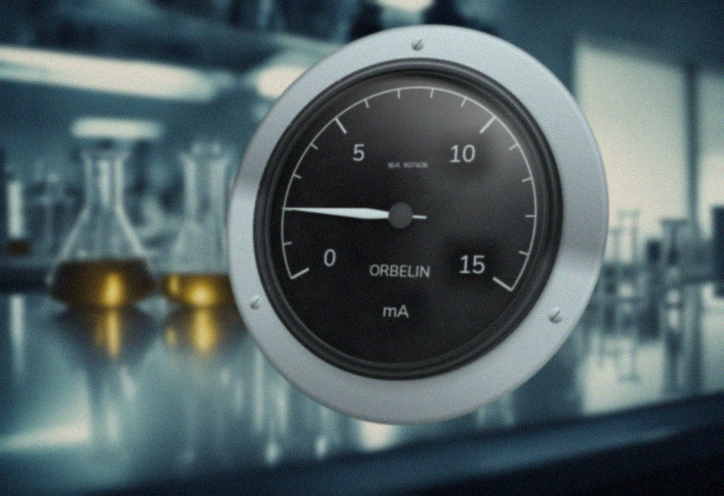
2 mA
